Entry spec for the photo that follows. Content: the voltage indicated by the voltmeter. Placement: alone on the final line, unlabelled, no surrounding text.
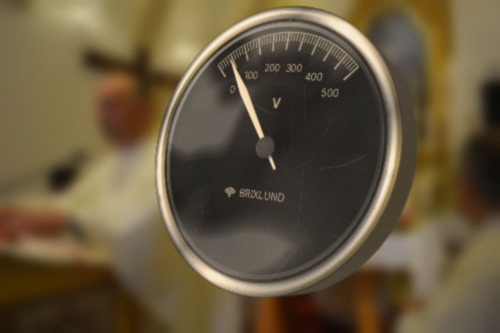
50 V
